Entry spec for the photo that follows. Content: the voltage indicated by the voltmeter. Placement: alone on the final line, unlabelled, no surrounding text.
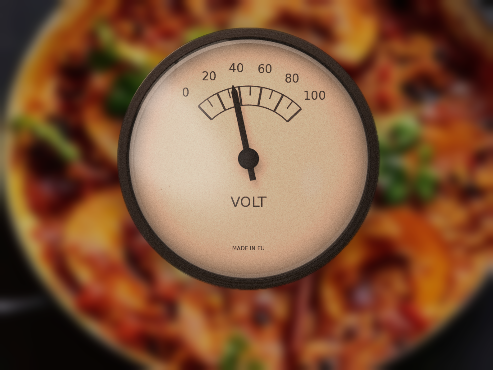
35 V
